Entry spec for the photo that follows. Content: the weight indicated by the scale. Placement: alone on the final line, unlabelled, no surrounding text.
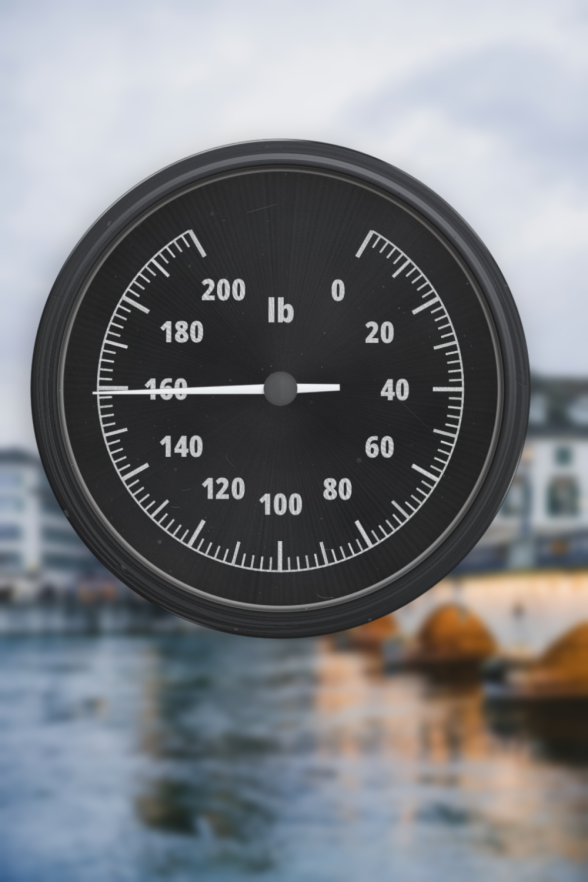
159 lb
